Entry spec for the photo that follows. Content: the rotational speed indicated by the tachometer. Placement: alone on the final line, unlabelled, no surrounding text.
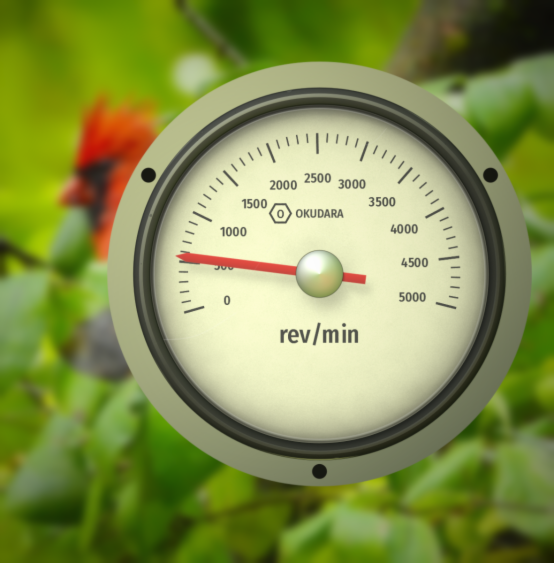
550 rpm
